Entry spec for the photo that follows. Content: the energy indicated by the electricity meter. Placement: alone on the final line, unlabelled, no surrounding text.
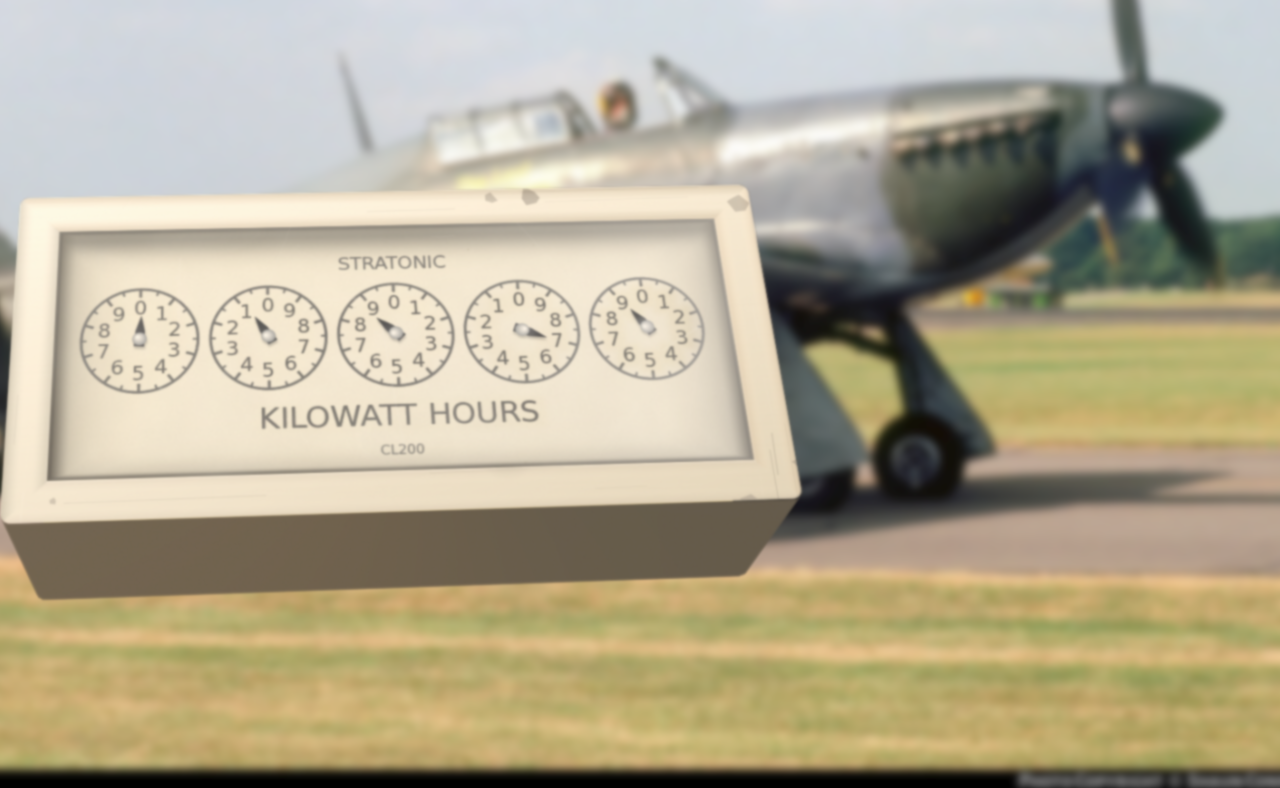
869 kWh
